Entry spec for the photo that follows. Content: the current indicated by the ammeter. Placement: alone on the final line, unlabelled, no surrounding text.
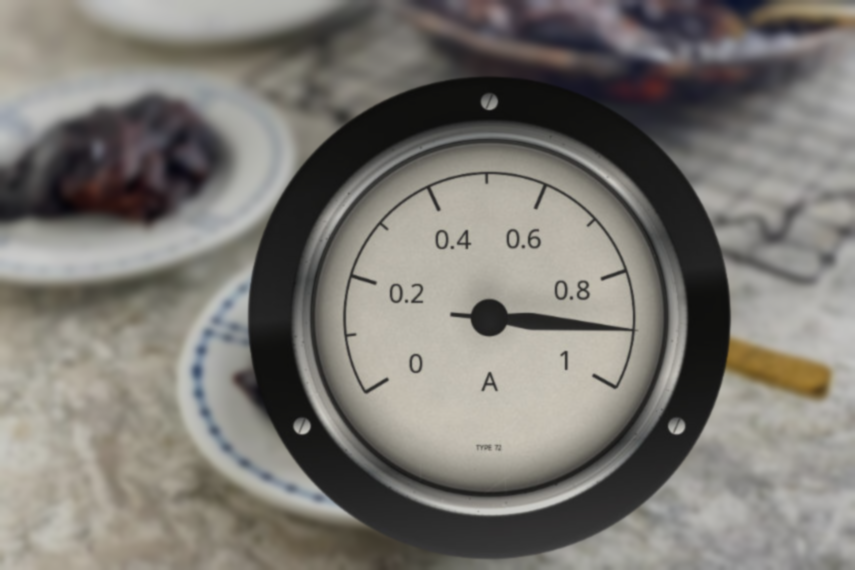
0.9 A
